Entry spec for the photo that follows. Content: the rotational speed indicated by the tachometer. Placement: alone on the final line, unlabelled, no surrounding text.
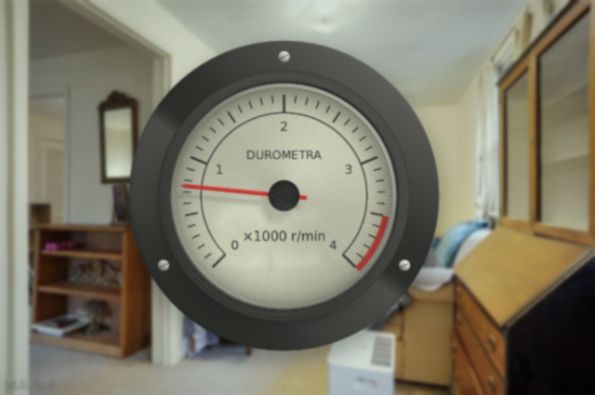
750 rpm
